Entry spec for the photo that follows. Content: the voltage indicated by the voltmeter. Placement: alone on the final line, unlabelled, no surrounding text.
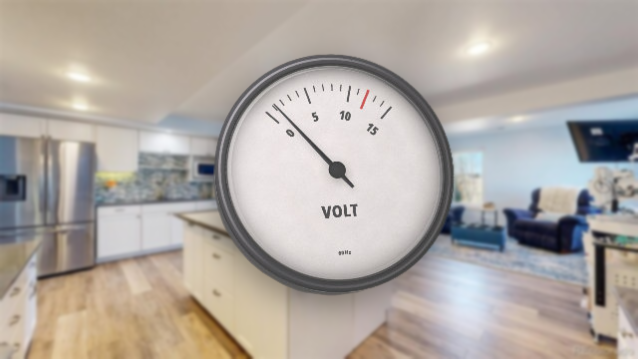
1 V
